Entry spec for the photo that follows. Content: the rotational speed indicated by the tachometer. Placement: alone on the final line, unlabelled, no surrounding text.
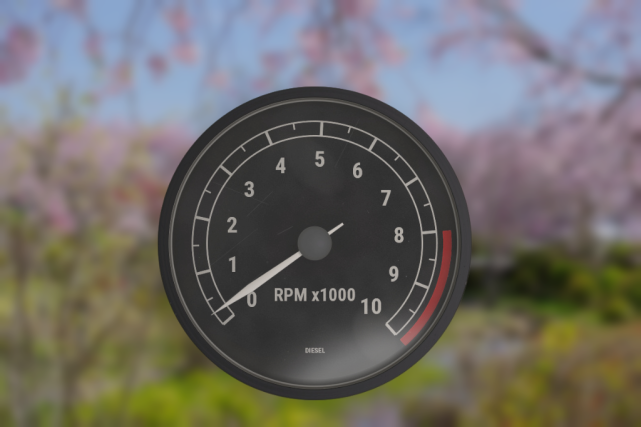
250 rpm
